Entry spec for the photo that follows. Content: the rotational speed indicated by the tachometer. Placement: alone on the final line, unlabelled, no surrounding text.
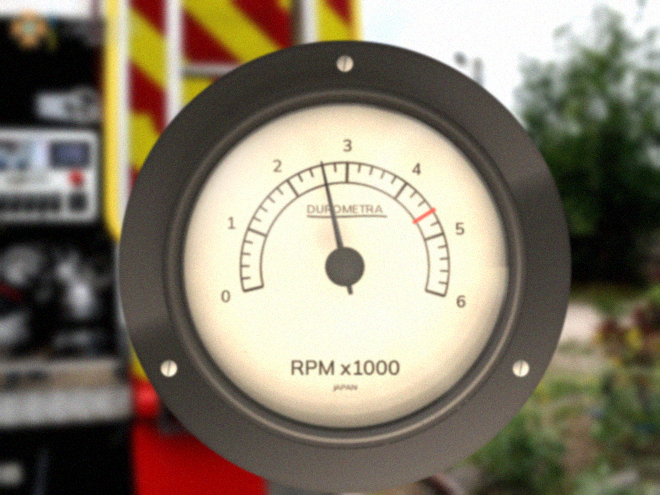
2600 rpm
